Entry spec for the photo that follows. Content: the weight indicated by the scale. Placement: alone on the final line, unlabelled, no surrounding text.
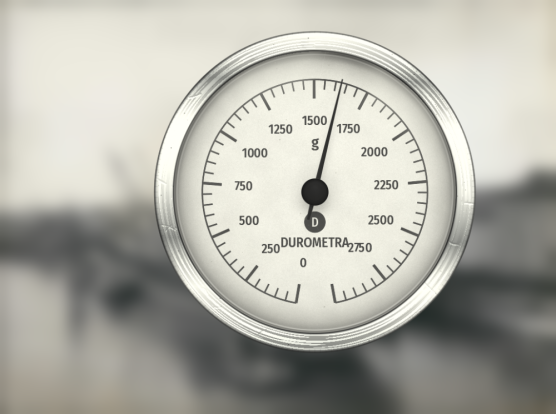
1625 g
